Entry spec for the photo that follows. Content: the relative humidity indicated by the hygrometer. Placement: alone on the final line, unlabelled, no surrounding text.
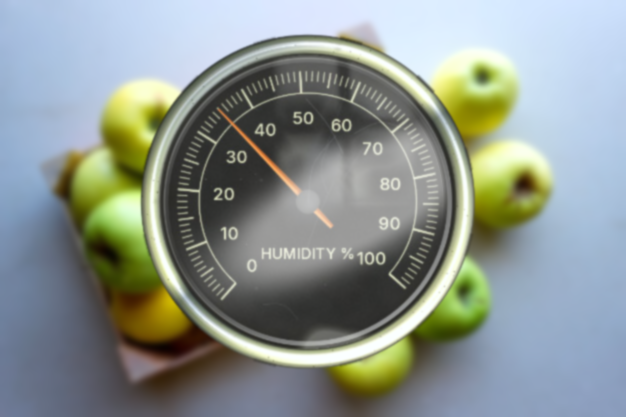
35 %
